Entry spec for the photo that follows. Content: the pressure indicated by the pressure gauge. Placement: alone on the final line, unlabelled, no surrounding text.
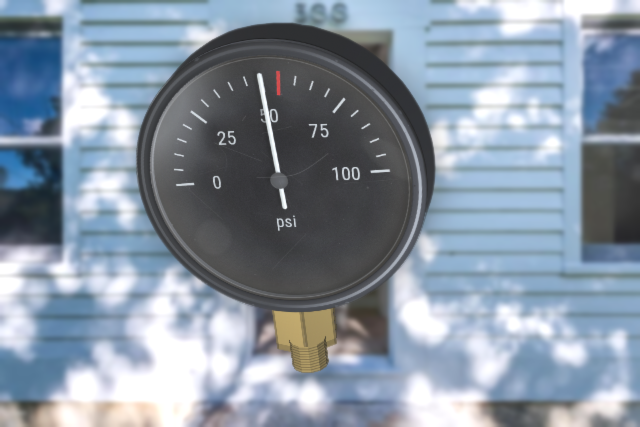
50 psi
